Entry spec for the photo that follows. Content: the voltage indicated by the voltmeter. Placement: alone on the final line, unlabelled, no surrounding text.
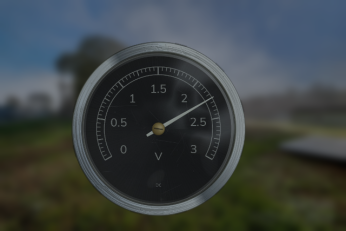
2.25 V
